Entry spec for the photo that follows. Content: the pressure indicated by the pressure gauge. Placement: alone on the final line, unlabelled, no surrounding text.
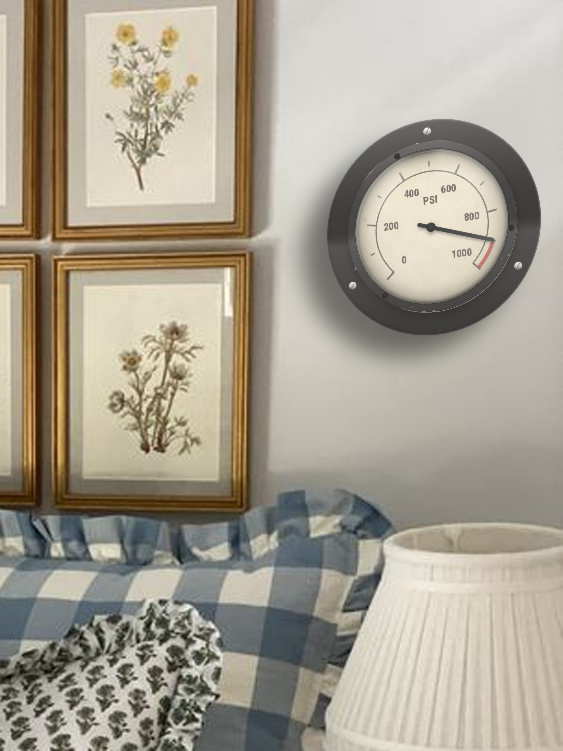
900 psi
